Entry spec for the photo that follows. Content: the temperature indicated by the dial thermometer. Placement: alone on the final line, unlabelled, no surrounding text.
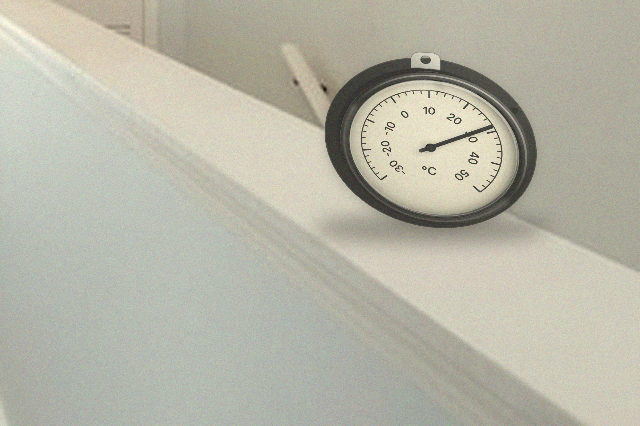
28 °C
